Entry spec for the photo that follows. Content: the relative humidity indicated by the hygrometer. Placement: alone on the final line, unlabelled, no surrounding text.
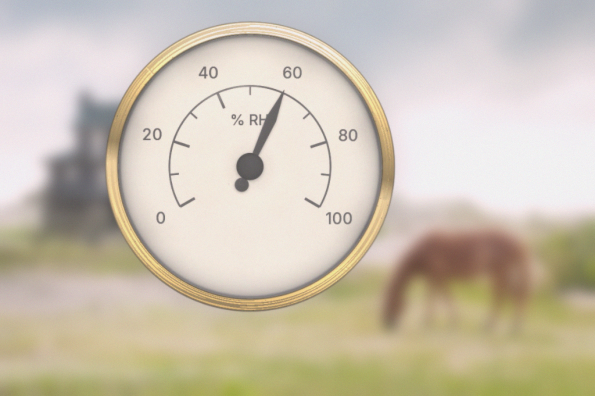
60 %
